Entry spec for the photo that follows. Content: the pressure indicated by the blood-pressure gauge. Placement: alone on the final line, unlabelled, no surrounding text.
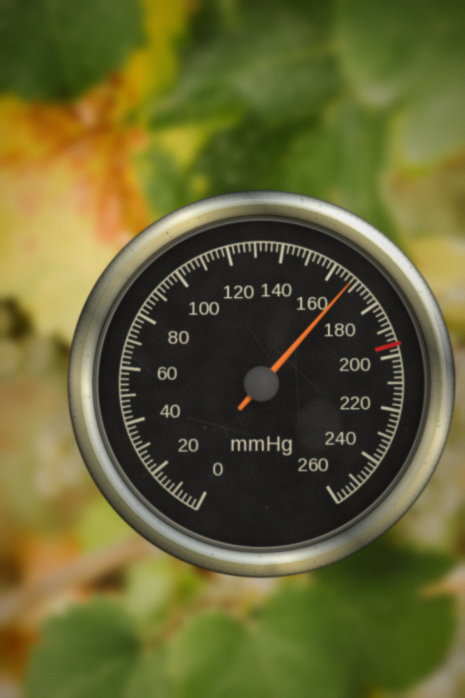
168 mmHg
